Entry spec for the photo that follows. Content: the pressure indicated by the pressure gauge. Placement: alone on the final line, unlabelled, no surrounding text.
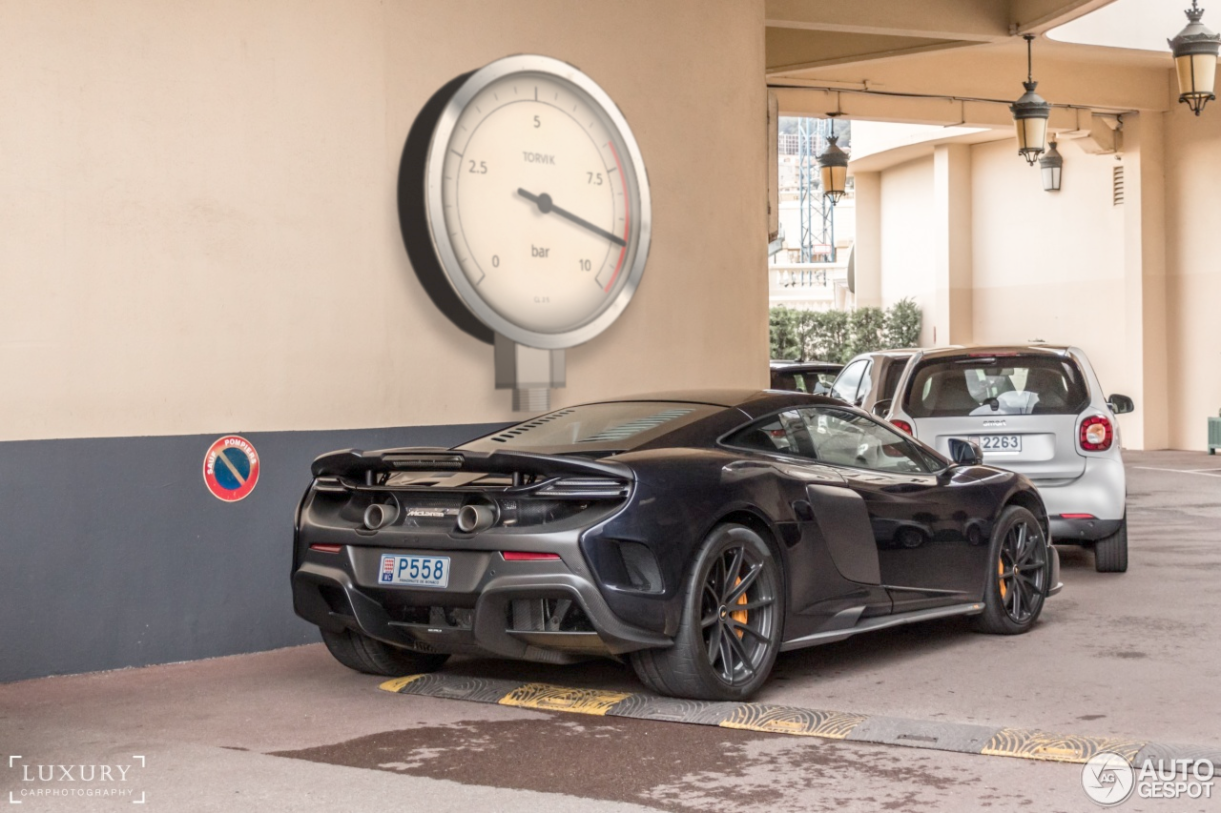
9 bar
